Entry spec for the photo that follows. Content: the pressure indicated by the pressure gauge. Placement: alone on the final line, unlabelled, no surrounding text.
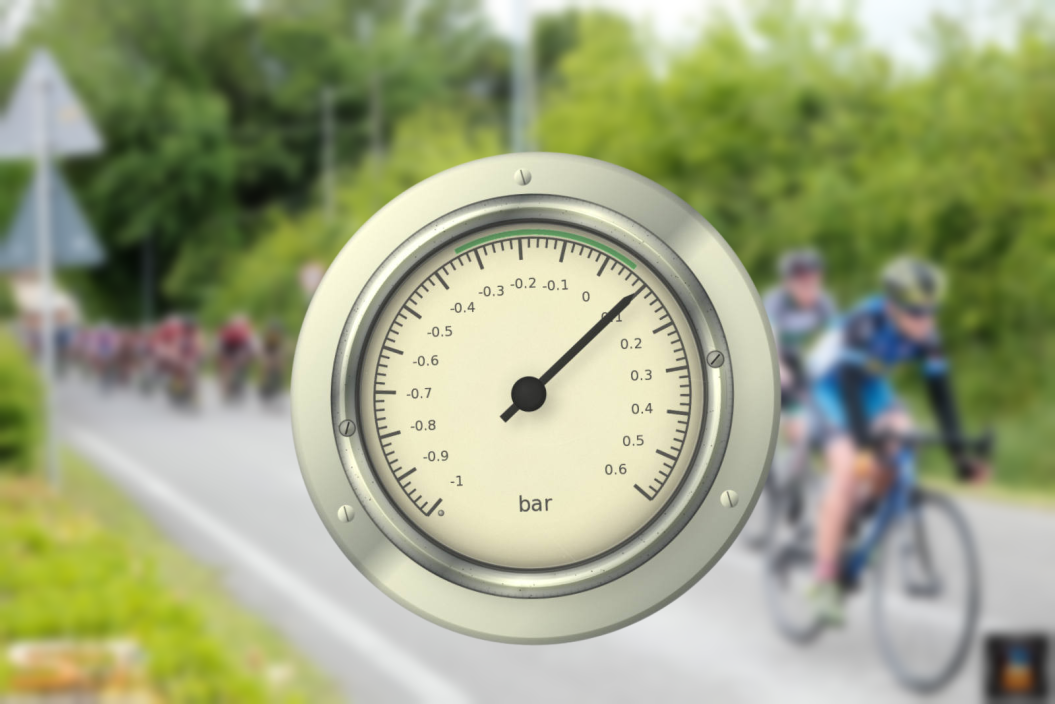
0.1 bar
